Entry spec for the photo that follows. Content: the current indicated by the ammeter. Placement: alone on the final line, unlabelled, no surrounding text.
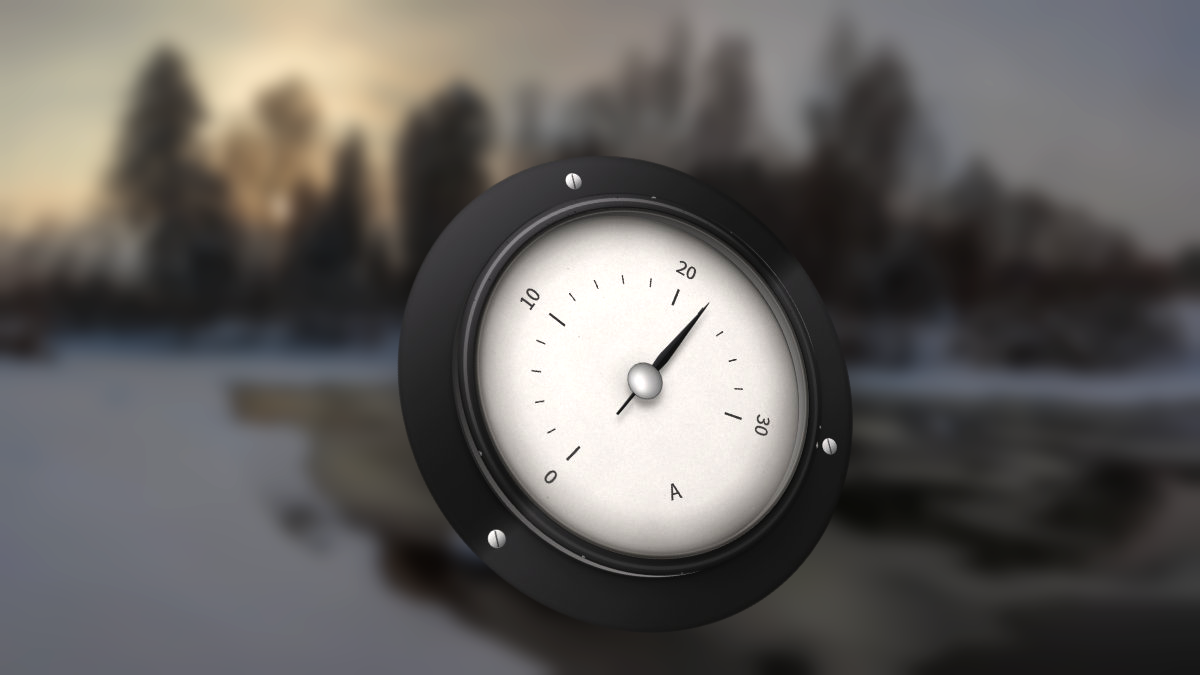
22 A
